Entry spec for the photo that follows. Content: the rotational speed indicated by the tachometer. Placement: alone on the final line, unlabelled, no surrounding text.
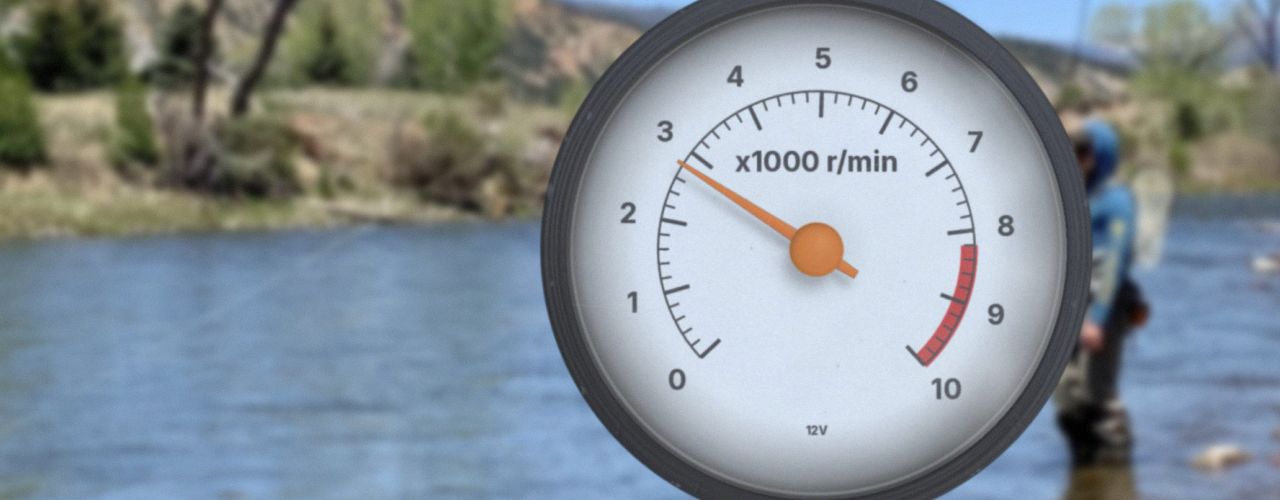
2800 rpm
